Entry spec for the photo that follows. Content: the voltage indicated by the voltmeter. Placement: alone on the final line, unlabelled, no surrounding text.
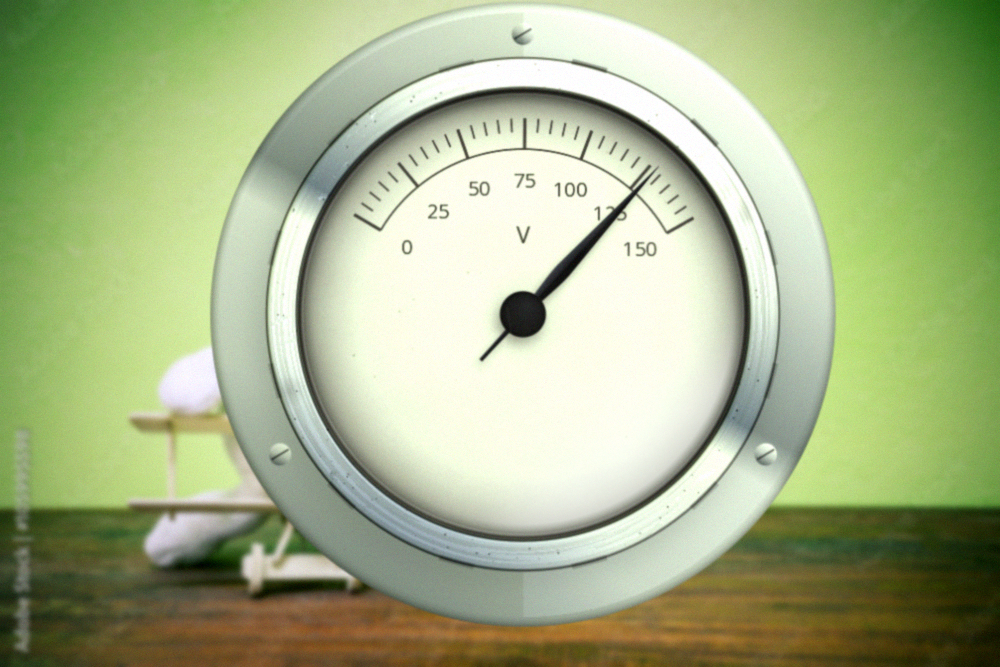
127.5 V
